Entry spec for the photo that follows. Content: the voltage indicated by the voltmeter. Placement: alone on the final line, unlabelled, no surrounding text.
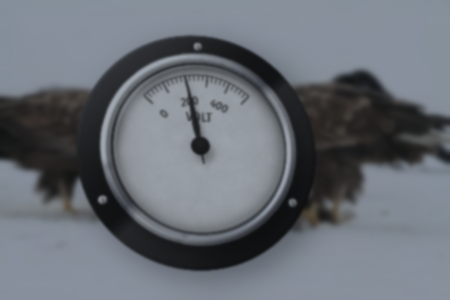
200 V
